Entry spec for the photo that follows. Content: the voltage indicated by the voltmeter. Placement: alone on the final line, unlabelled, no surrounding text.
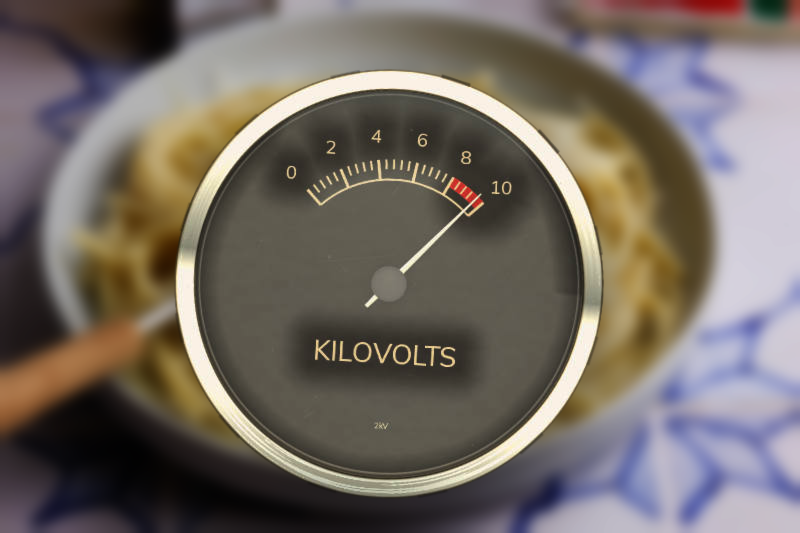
9.6 kV
